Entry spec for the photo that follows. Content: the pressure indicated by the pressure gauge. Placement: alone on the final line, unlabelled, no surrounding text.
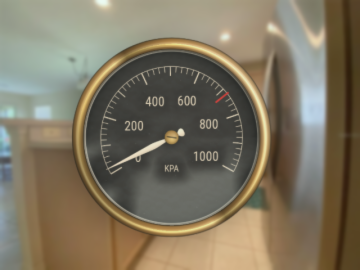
20 kPa
